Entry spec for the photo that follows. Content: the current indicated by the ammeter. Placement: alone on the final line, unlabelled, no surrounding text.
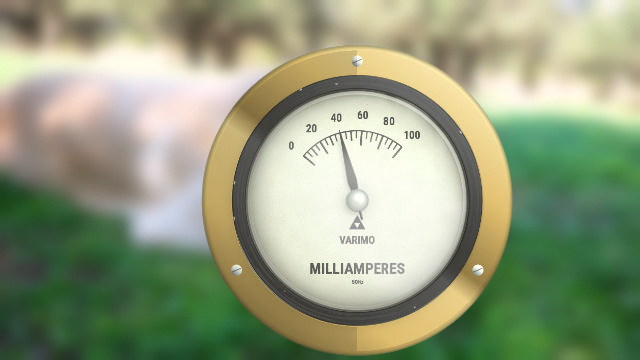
40 mA
